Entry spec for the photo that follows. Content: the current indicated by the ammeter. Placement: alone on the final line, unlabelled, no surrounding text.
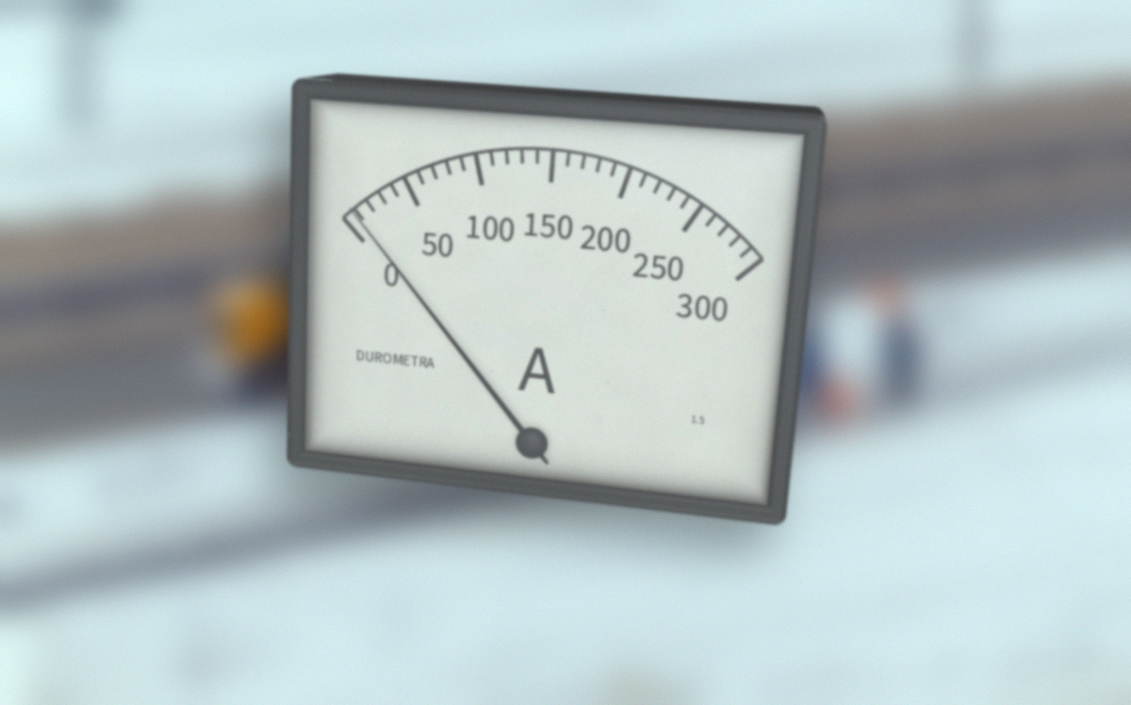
10 A
